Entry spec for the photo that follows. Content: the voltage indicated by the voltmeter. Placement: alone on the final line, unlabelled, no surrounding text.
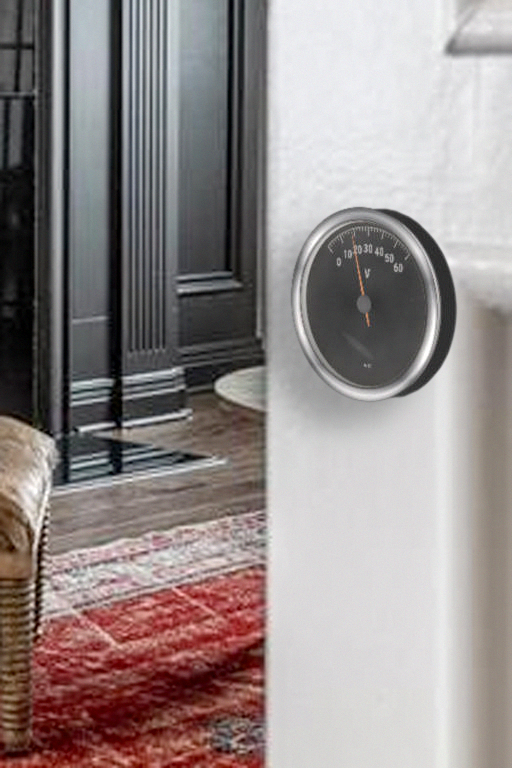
20 V
